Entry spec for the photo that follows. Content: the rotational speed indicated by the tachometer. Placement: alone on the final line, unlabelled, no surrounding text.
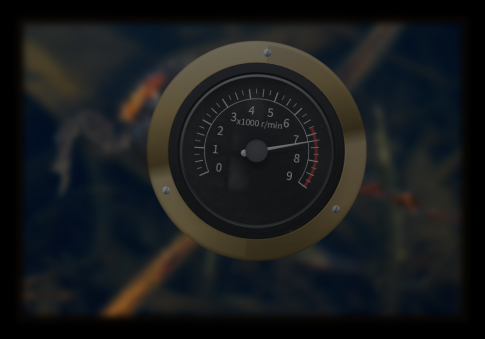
7250 rpm
